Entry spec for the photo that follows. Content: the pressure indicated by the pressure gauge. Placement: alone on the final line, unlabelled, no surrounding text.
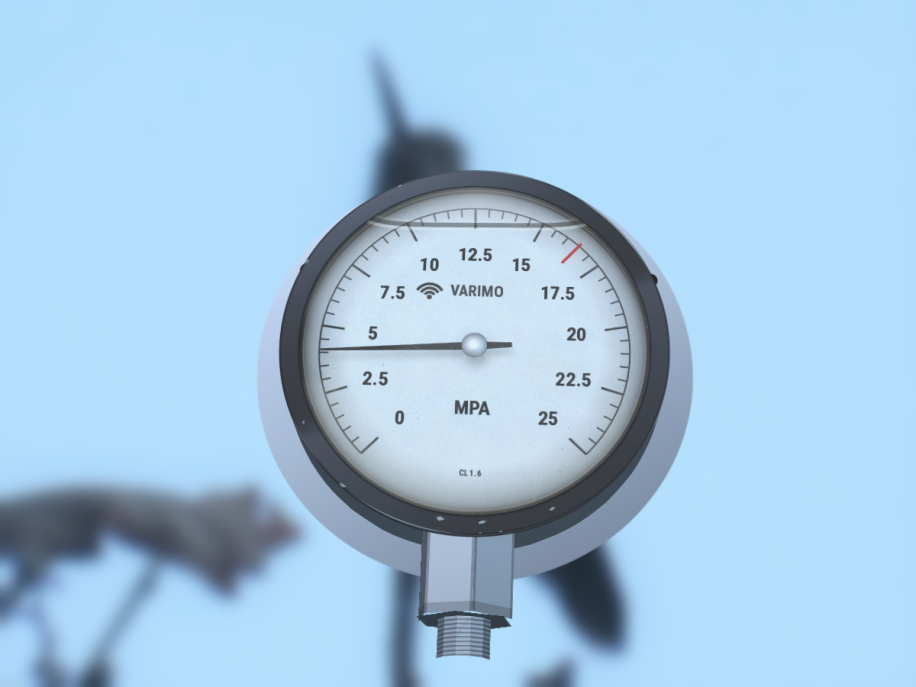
4 MPa
